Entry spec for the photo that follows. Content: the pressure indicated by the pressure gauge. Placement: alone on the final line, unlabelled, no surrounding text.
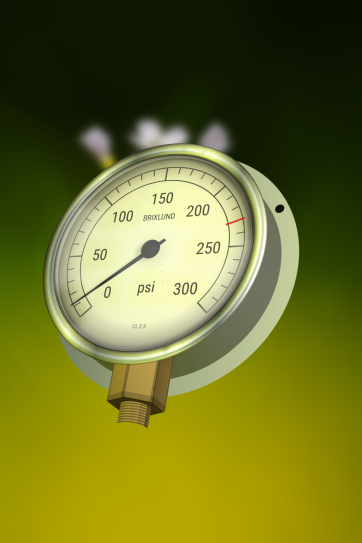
10 psi
